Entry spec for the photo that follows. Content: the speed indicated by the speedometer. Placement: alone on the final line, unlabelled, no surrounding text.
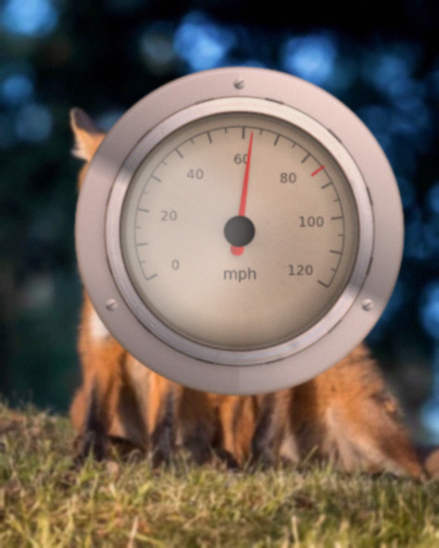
62.5 mph
